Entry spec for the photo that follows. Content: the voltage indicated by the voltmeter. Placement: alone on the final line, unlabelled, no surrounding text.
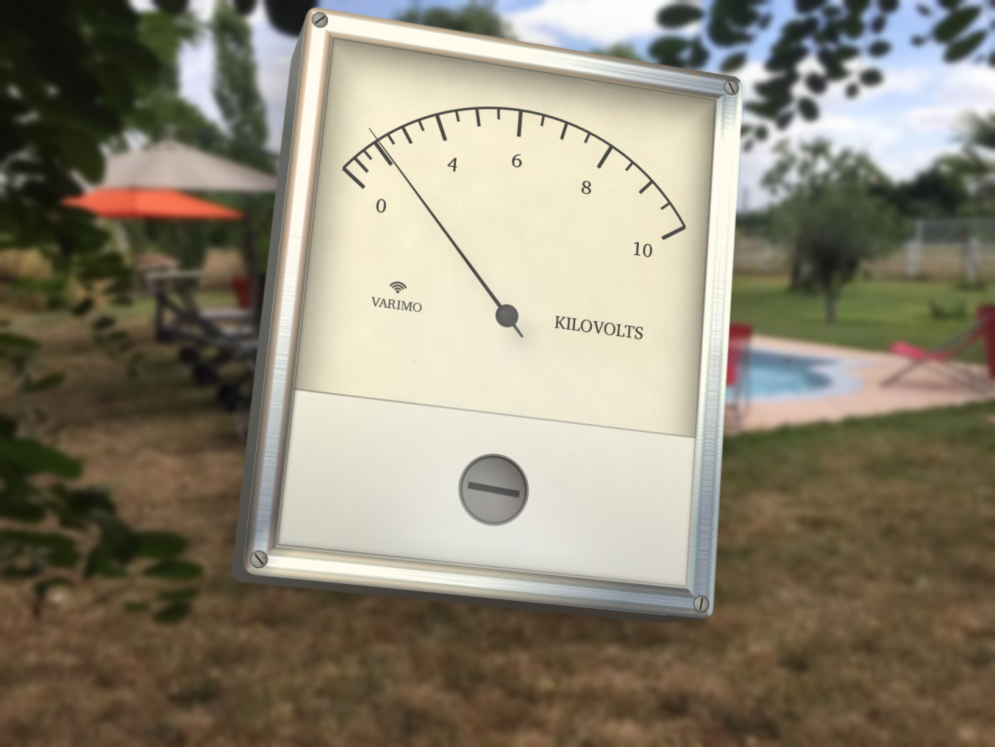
2 kV
